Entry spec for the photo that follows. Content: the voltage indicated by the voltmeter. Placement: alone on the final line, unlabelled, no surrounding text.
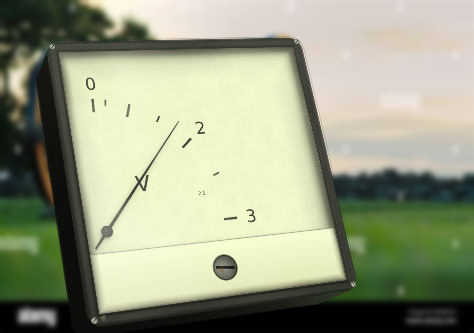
1.75 V
